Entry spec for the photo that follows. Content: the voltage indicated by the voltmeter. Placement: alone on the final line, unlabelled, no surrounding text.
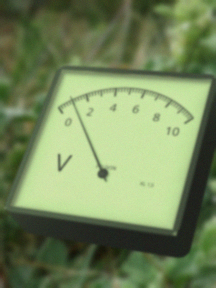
1 V
